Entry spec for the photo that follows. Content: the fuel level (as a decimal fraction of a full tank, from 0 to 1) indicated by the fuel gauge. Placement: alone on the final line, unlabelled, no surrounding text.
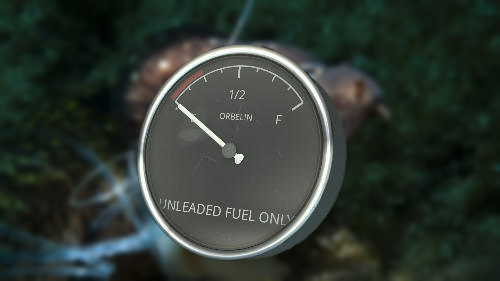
0
